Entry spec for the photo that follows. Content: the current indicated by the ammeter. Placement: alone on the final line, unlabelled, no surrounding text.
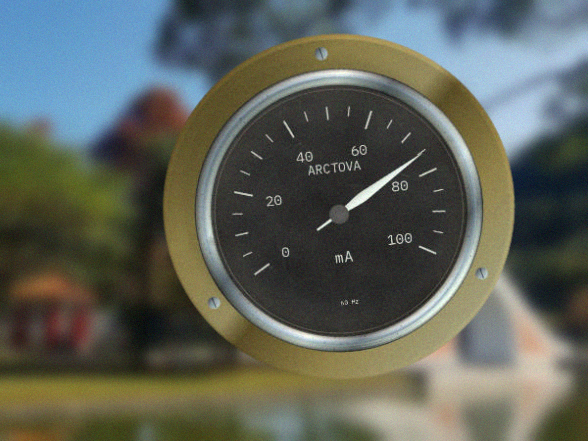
75 mA
